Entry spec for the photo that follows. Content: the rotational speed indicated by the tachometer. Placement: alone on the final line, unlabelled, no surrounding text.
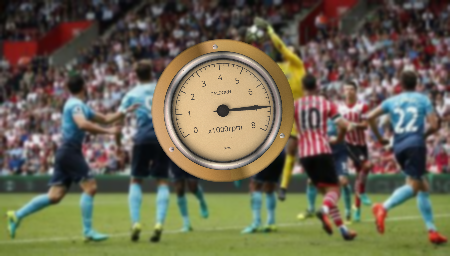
7000 rpm
